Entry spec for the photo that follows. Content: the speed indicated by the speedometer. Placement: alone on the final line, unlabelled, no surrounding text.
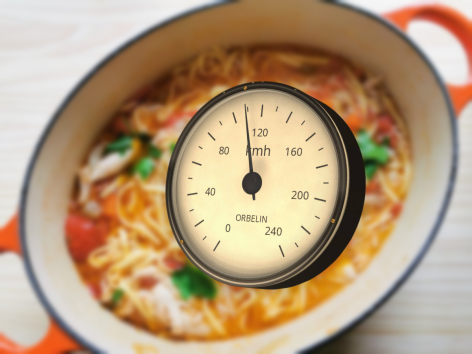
110 km/h
